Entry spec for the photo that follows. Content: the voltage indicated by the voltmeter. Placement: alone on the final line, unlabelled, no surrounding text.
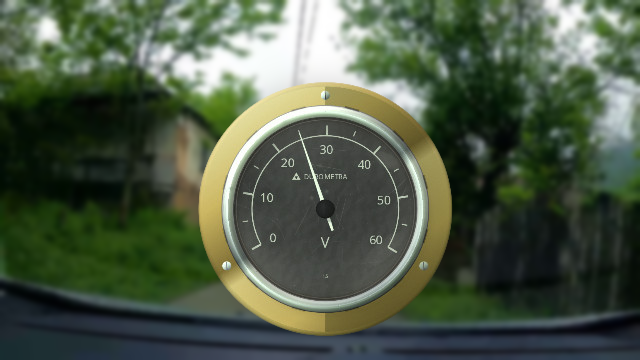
25 V
